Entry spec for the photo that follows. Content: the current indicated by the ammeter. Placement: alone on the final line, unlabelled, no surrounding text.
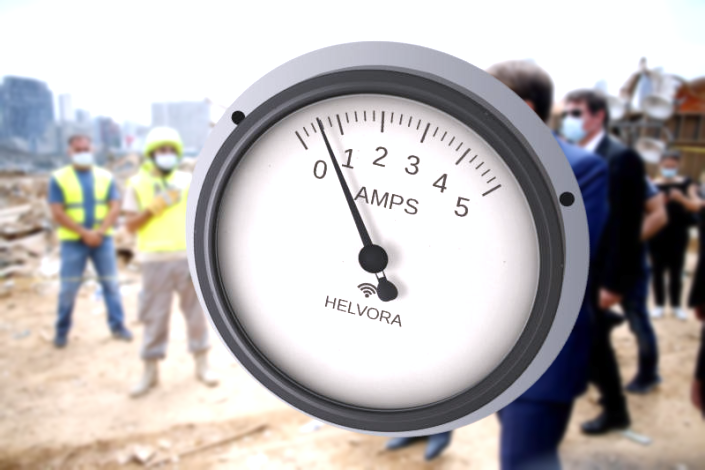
0.6 A
